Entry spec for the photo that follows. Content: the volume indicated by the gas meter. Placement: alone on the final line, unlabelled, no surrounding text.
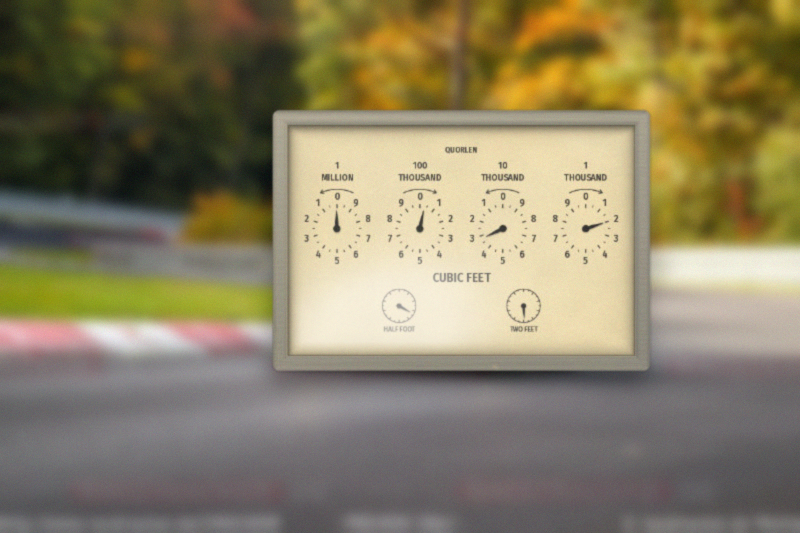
3200 ft³
